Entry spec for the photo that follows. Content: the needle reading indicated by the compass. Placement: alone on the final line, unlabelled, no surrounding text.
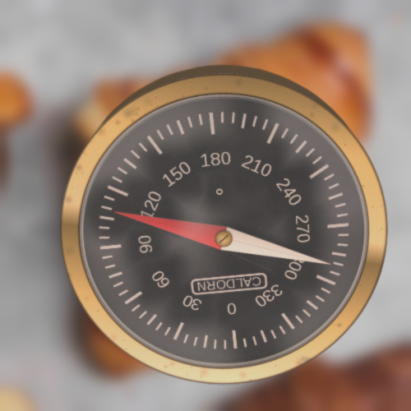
110 °
